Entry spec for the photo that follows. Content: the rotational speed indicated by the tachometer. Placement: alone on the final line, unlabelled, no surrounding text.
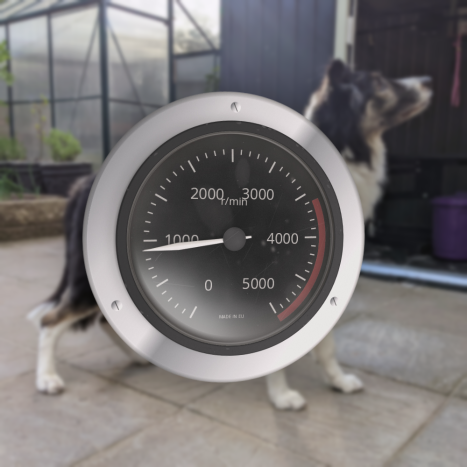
900 rpm
